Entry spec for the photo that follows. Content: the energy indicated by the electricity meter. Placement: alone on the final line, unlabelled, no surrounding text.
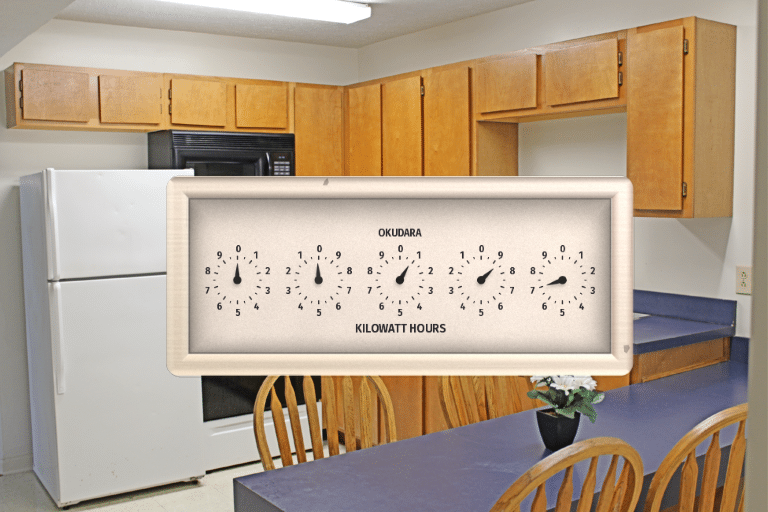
87 kWh
